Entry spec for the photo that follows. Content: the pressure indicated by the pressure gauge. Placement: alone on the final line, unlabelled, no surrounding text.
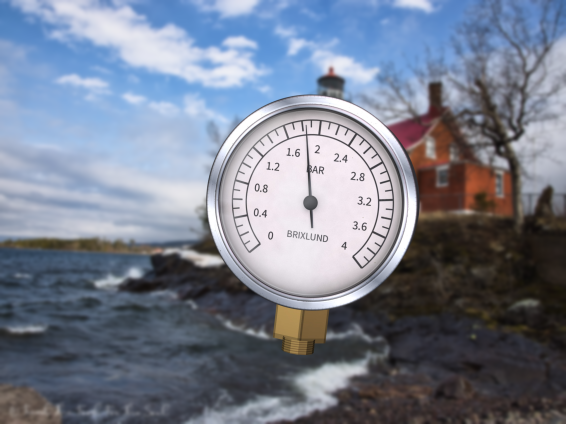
1.85 bar
